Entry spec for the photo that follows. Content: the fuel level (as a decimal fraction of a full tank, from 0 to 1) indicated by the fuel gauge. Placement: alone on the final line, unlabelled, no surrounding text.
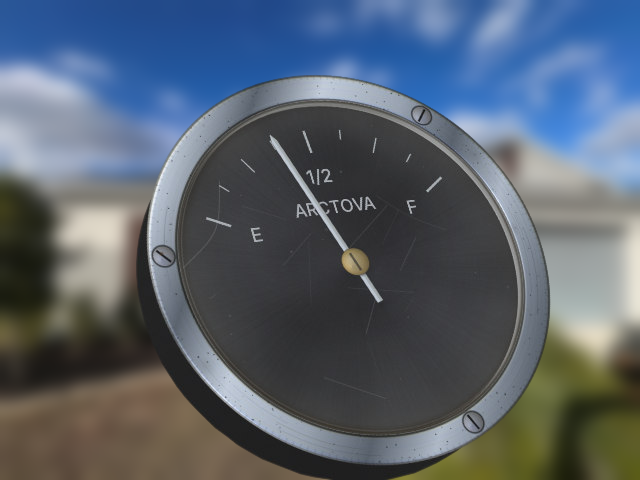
0.375
